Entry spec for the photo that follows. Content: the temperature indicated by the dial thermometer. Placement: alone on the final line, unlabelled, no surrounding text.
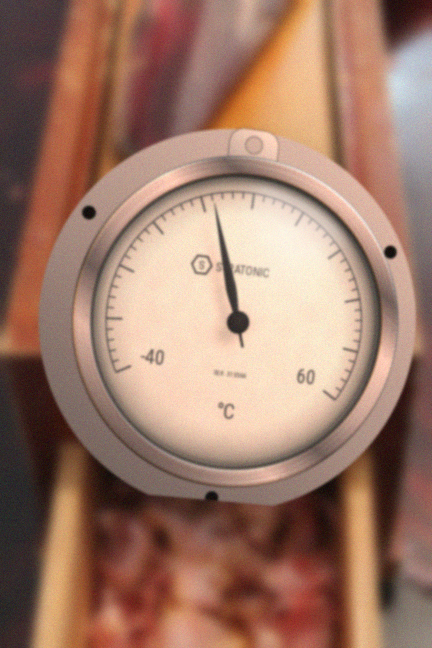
2 °C
